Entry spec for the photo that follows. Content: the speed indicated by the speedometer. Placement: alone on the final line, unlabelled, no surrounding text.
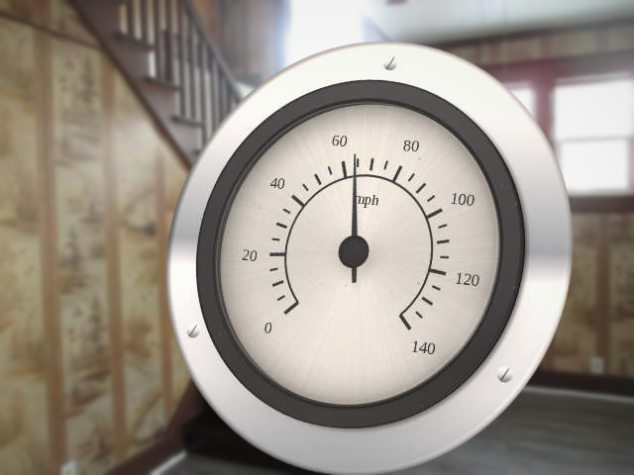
65 mph
